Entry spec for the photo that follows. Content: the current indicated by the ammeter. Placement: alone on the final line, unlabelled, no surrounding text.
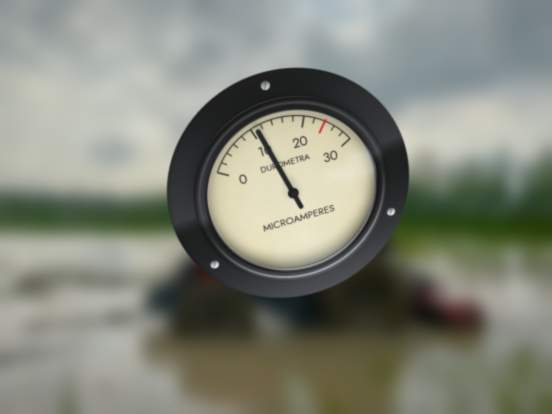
11 µA
